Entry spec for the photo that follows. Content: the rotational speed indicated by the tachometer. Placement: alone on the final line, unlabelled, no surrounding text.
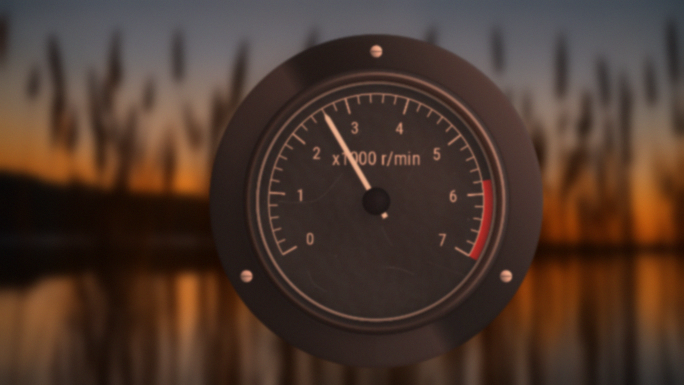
2600 rpm
